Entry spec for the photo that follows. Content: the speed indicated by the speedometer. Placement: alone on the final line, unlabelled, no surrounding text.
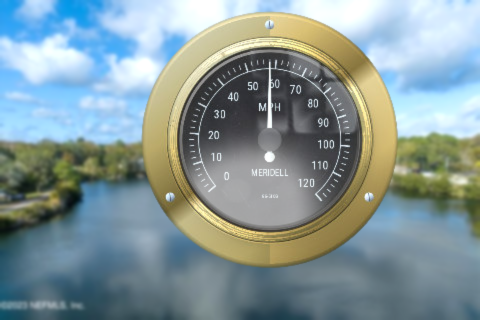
58 mph
